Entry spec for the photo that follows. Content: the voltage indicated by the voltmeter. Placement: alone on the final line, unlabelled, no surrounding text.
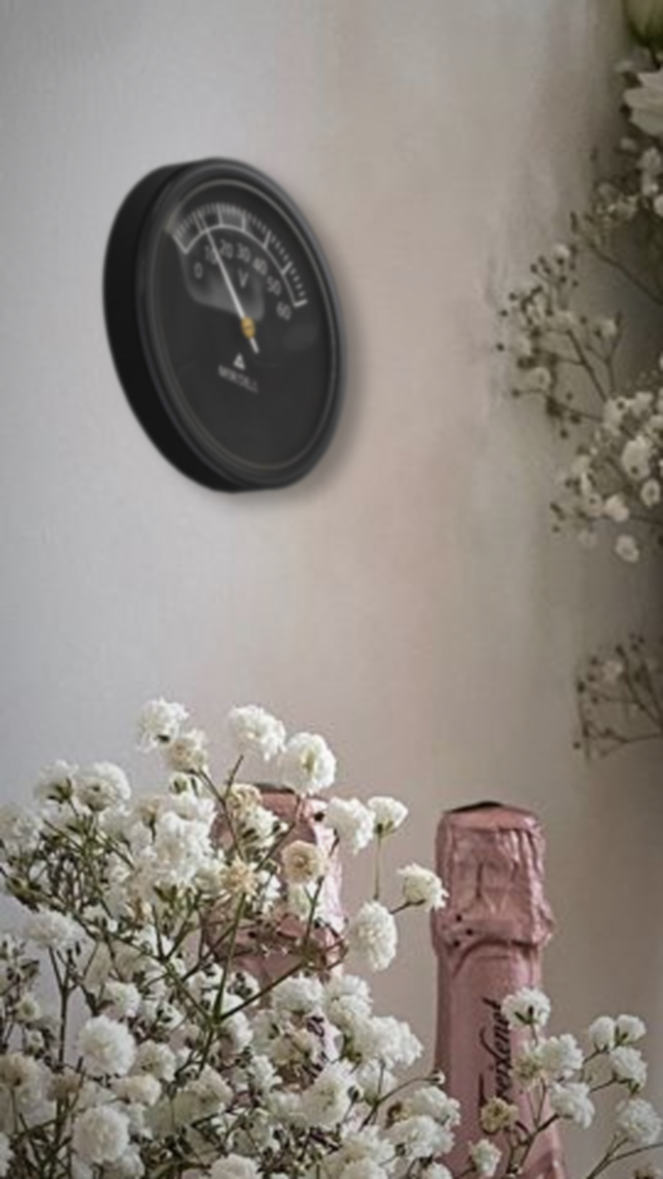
10 V
